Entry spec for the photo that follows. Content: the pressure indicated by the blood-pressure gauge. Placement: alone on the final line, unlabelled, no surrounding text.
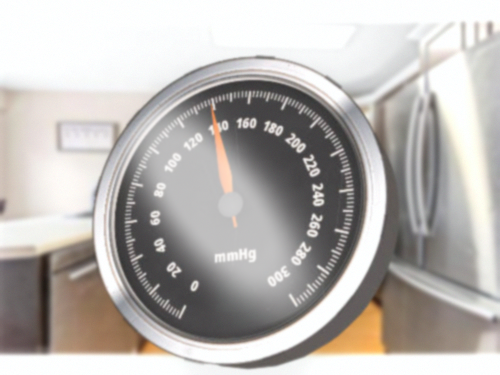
140 mmHg
